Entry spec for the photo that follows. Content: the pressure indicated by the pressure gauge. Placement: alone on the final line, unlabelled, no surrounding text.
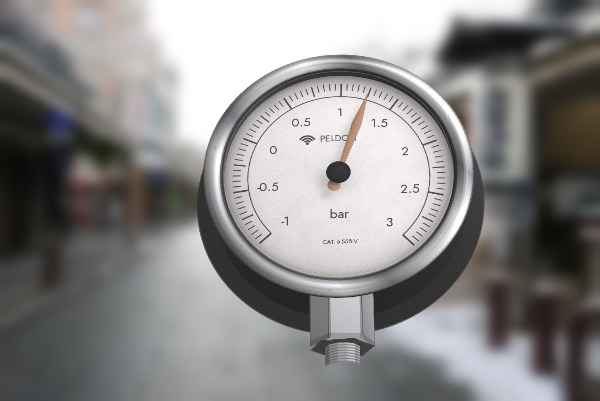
1.25 bar
